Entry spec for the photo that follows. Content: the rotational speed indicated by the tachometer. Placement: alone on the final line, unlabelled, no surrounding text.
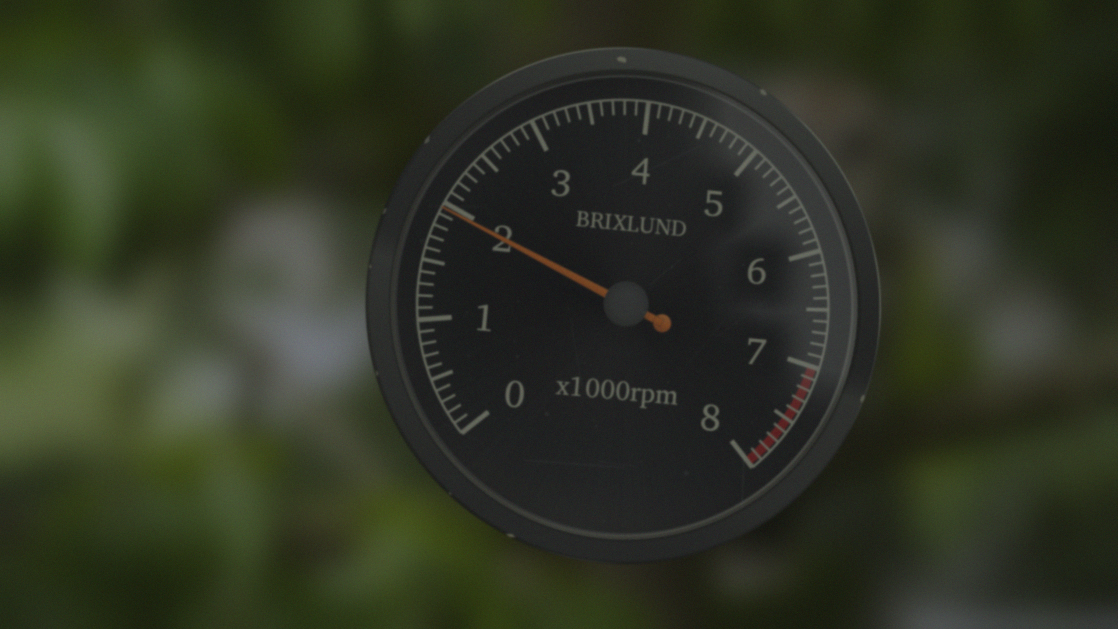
1950 rpm
